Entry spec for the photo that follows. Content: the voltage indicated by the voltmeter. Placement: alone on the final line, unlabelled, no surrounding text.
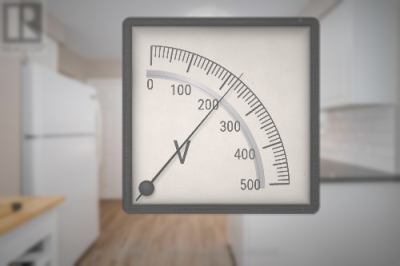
220 V
